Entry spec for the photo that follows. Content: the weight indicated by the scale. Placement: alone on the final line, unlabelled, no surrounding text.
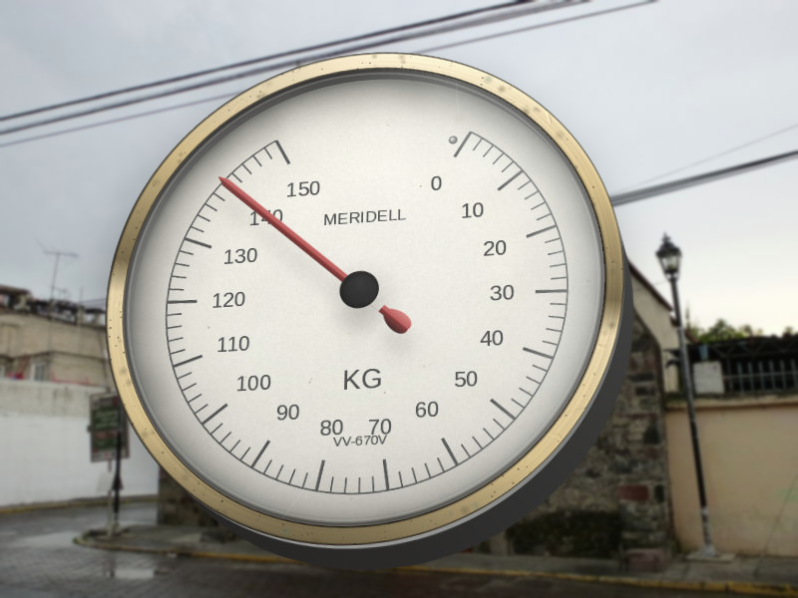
140 kg
